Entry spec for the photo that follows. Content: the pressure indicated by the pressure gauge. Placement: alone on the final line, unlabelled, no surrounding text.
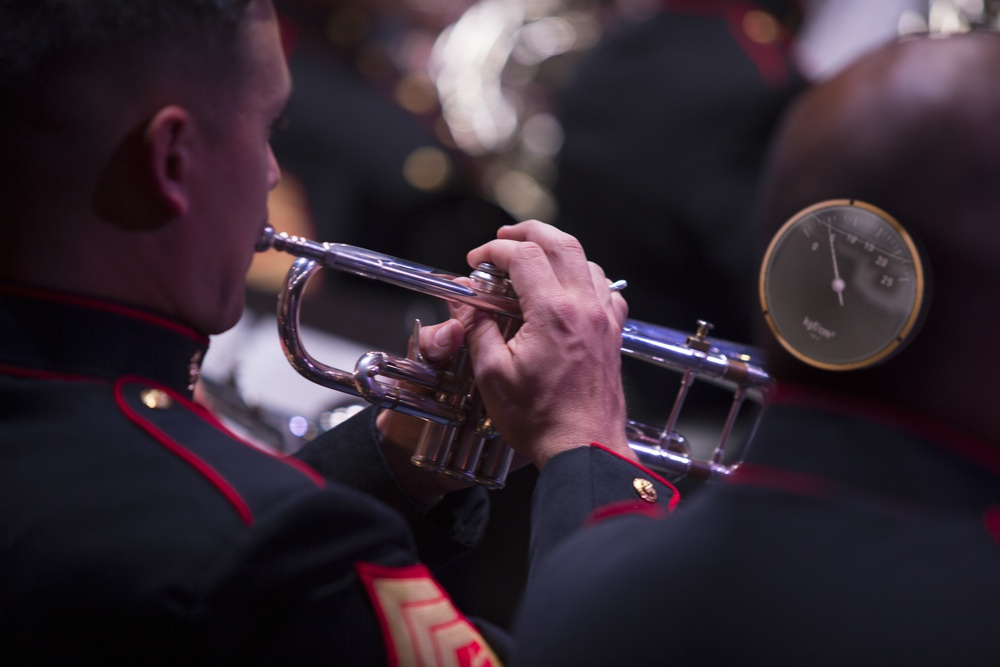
5 kg/cm²
